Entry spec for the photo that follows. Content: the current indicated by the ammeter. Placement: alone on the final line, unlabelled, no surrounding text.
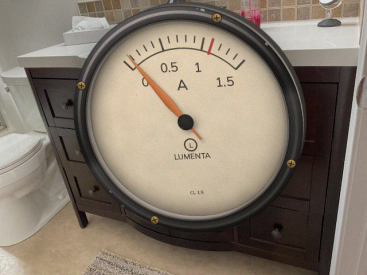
0.1 A
